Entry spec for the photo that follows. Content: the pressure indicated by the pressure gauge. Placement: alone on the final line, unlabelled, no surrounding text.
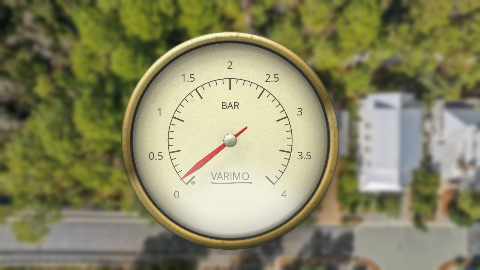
0.1 bar
